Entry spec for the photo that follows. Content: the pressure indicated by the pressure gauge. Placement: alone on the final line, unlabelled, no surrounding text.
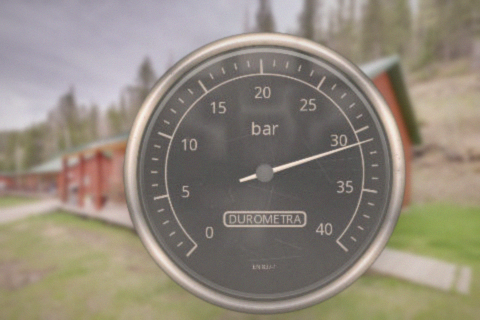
31 bar
